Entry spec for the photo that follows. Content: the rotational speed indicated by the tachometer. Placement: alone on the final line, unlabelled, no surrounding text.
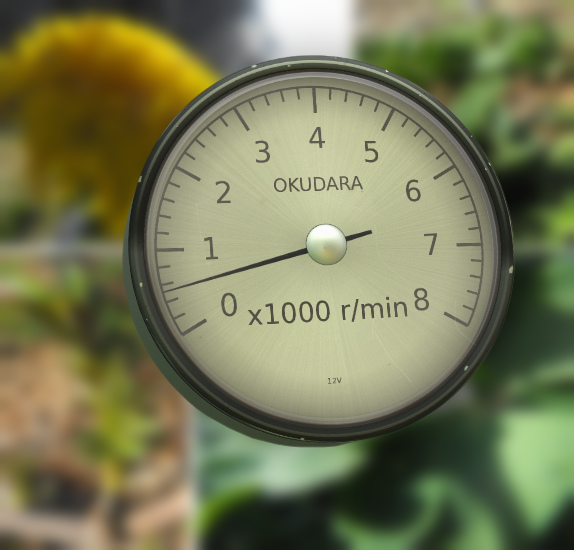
500 rpm
